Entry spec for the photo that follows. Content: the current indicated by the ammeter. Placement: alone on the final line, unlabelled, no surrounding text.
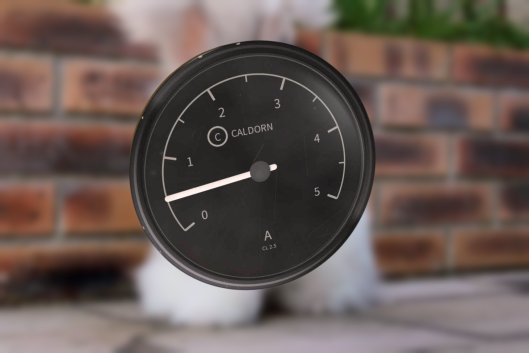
0.5 A
